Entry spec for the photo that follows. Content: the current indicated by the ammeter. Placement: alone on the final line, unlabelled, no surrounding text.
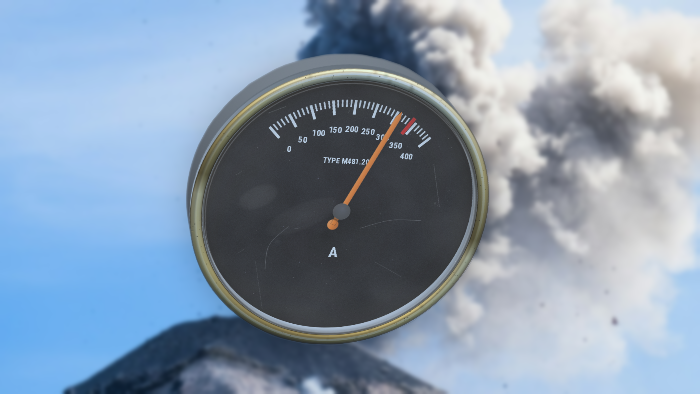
300 A
